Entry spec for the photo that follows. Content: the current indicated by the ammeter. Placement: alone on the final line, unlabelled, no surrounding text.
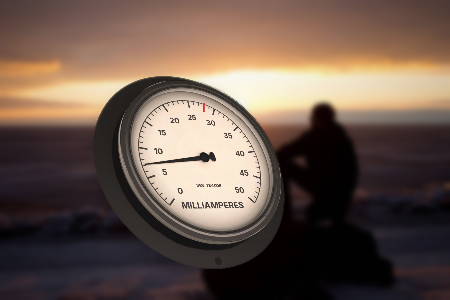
7 mA
